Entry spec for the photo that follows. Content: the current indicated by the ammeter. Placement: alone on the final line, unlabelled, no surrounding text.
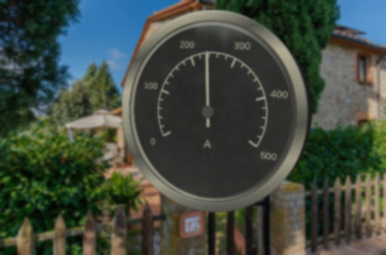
240 A
